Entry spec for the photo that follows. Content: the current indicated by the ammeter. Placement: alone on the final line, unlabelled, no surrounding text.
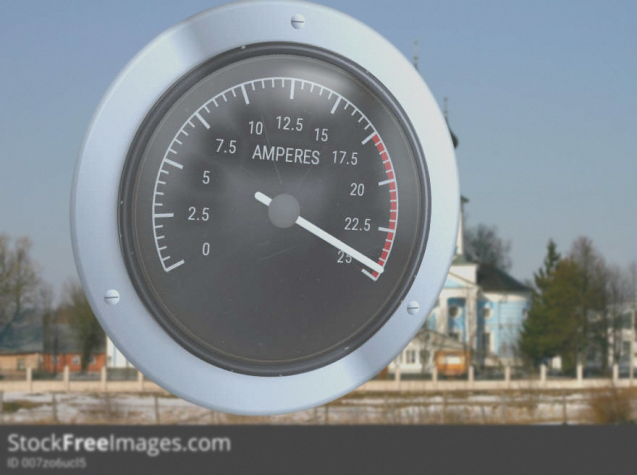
24.5 A
